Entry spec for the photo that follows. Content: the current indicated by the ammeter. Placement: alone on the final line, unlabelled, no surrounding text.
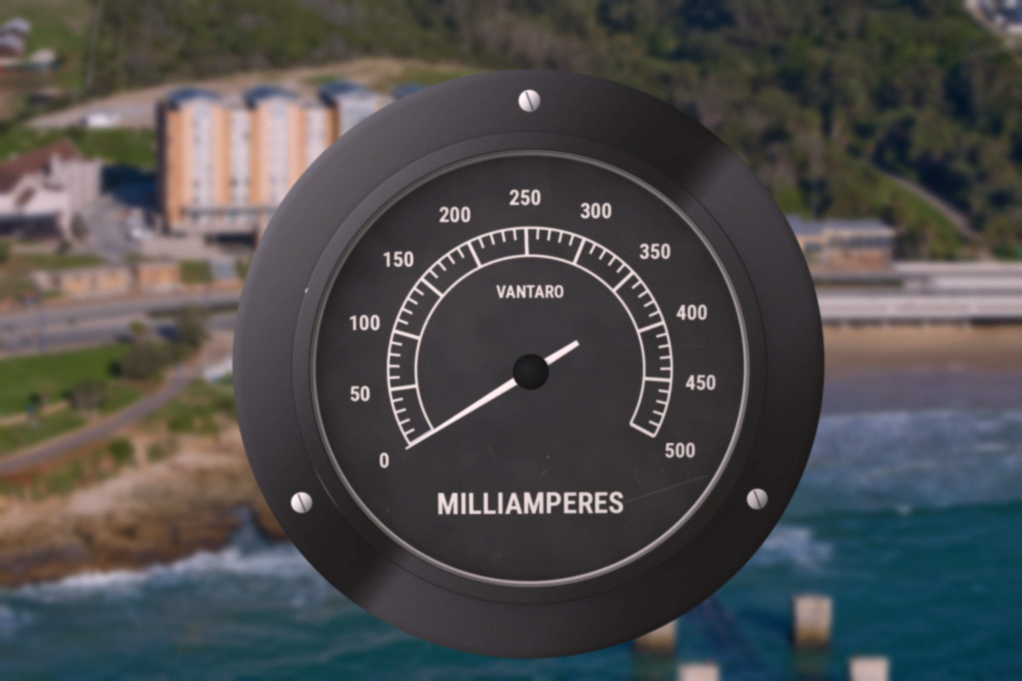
0 mA
